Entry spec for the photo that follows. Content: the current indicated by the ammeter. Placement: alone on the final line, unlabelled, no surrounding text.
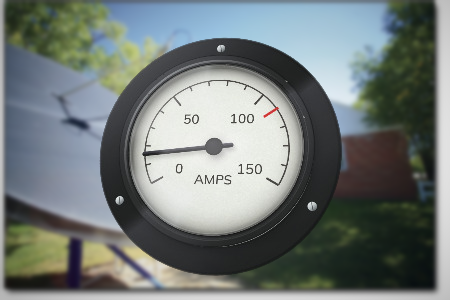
15 A
